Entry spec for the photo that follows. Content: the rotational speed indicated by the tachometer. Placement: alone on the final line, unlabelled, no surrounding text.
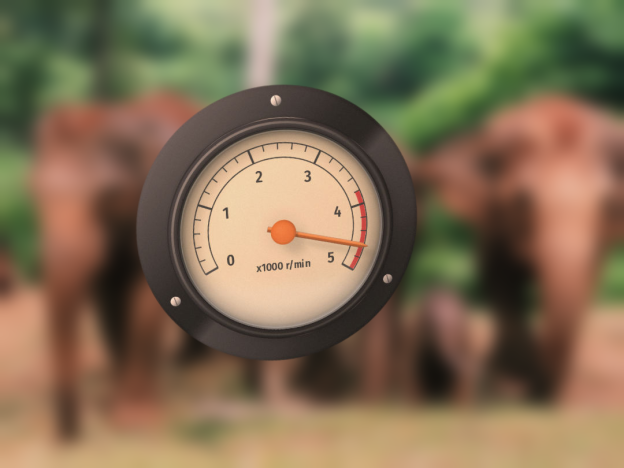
4600 rpm
